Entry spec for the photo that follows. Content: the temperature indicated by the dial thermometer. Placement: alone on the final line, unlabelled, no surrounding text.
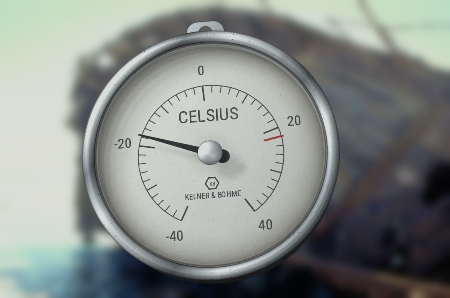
-18 °C
